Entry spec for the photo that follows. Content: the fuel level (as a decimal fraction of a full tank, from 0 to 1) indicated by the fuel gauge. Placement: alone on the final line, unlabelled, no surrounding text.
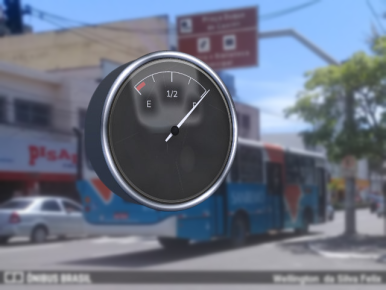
1
